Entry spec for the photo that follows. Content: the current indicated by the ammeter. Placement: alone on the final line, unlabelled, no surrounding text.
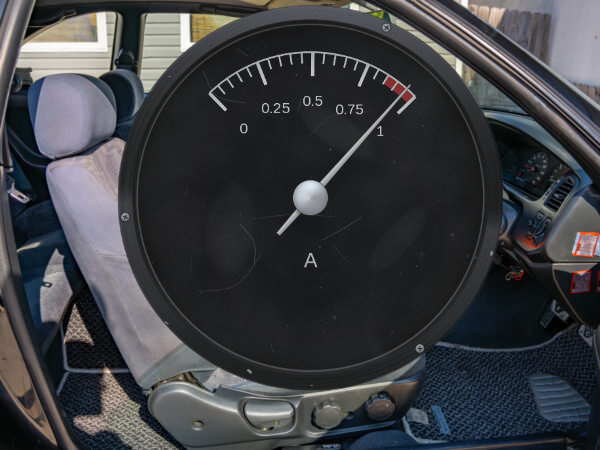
0.95 A
